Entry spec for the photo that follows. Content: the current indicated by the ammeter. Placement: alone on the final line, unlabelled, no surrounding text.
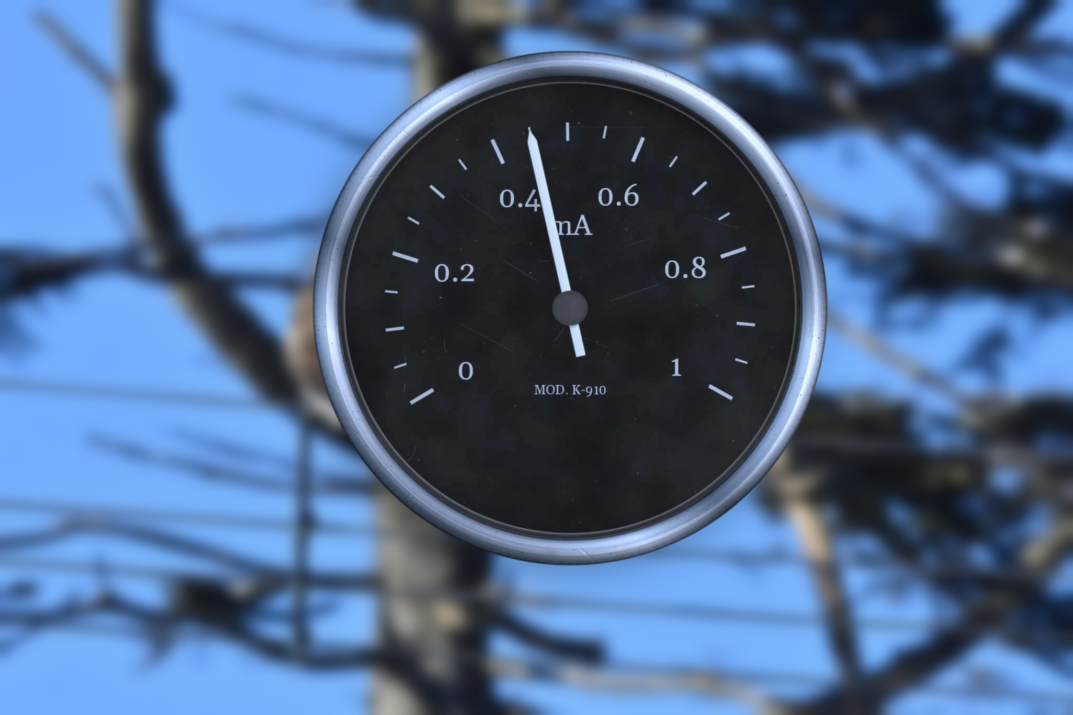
0.45 mA
